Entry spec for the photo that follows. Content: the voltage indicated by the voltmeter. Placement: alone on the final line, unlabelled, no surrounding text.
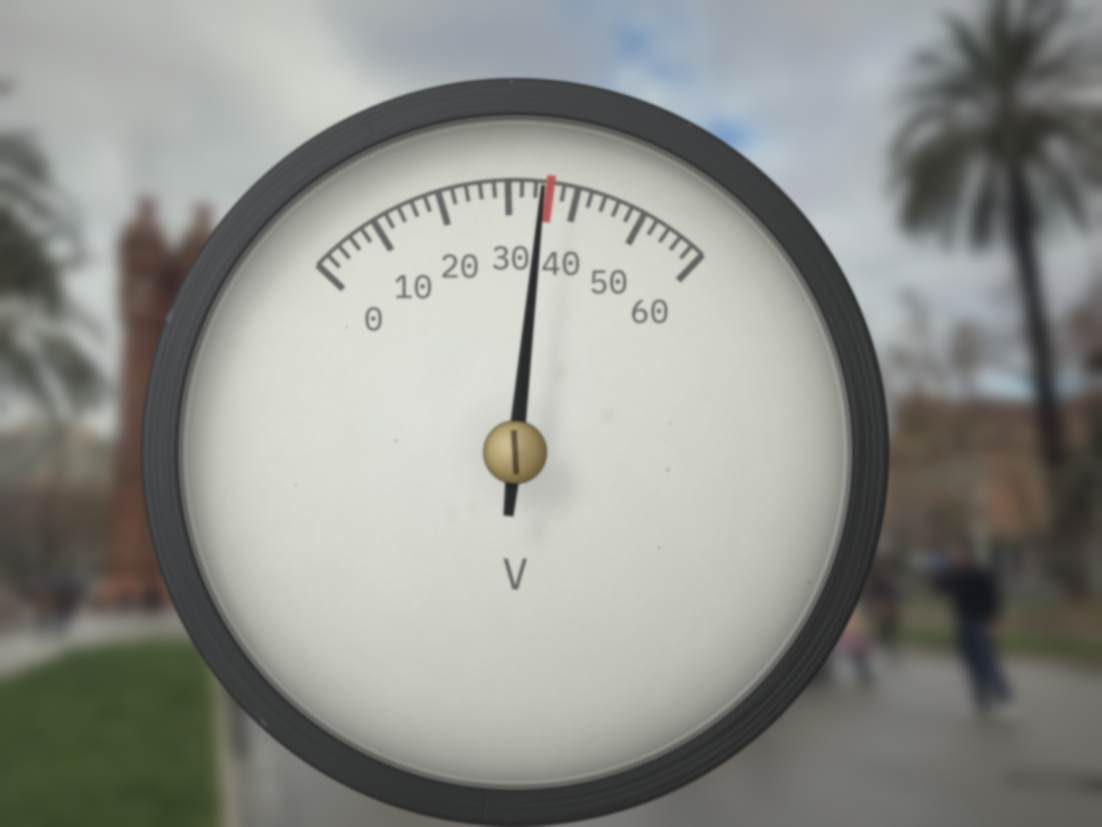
35 V
